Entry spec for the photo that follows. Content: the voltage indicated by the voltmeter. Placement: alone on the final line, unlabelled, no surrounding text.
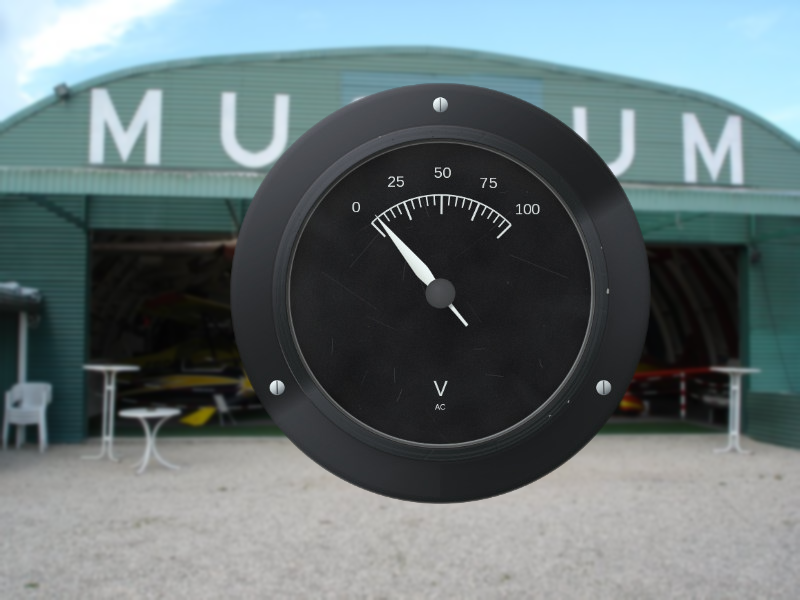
5 V
